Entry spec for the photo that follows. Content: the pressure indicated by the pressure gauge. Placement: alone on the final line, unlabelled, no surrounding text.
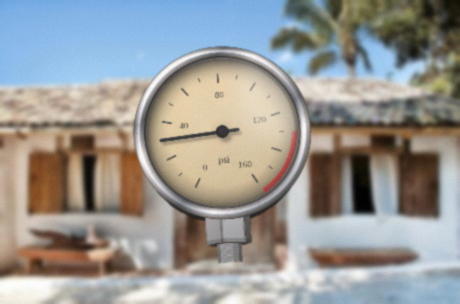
30 psi
